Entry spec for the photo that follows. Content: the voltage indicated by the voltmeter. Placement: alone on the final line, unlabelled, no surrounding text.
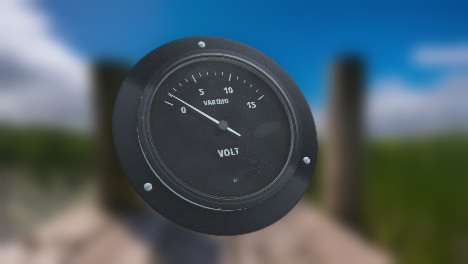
1 V
